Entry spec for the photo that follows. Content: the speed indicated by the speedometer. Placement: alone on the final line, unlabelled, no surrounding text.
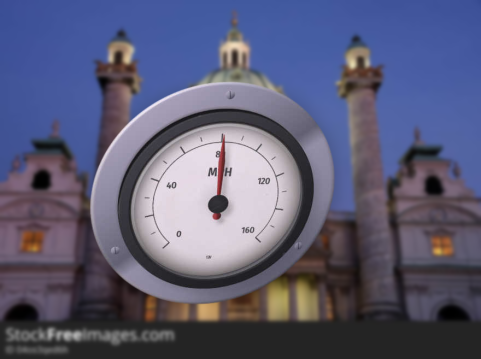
80 mph
